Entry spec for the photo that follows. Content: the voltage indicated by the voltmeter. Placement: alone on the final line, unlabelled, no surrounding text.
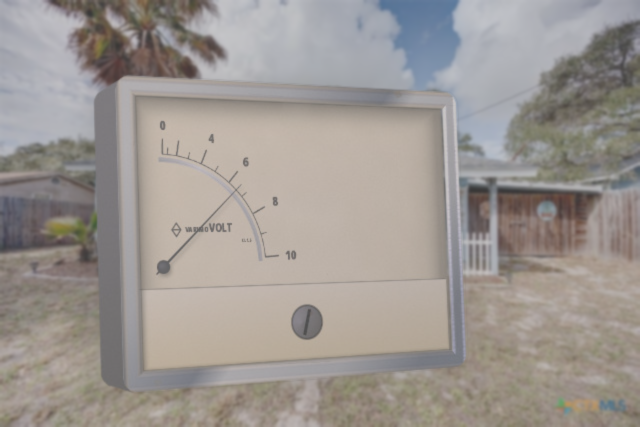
6.5 V
